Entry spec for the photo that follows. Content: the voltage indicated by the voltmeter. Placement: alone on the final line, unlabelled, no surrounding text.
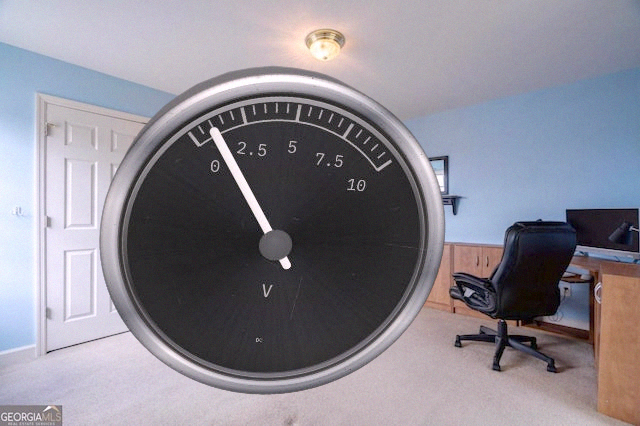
1 V
